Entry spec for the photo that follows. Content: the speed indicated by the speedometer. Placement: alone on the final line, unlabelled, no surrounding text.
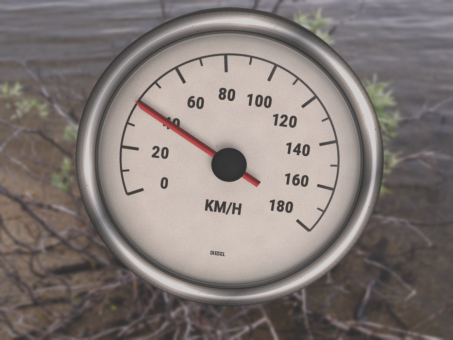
40 km/h
